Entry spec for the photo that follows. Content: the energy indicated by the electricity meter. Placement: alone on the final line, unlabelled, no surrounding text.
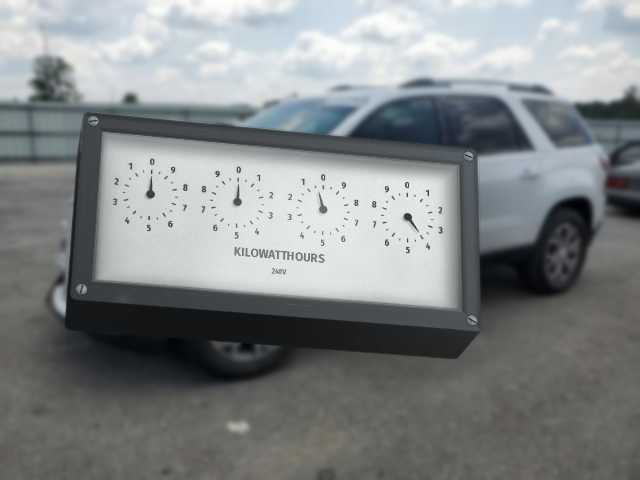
4 kWh
